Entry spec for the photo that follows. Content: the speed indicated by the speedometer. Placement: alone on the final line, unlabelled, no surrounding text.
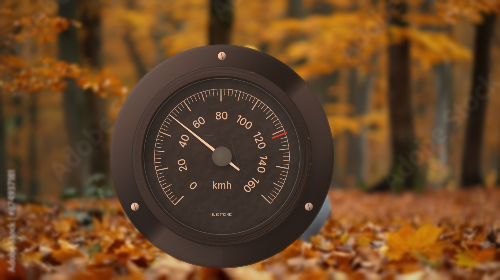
50 km/h
